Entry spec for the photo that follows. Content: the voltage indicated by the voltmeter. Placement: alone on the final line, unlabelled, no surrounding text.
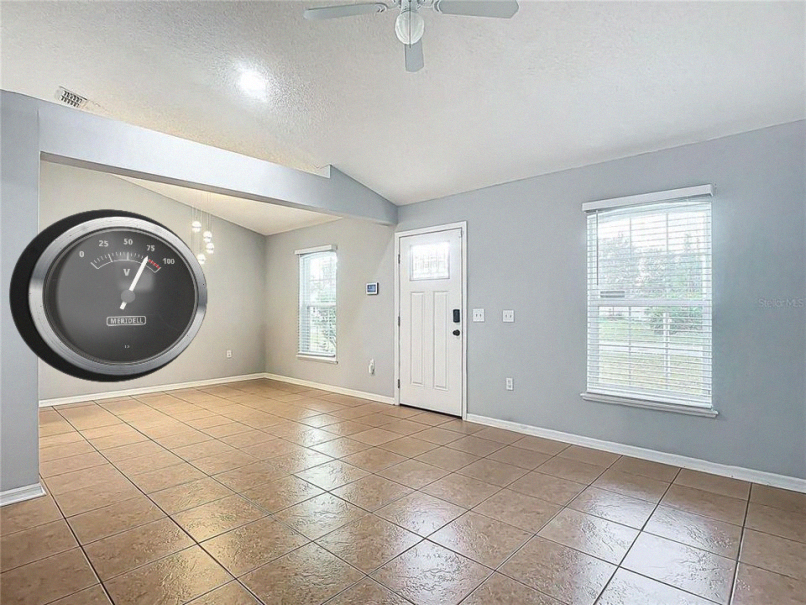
75 V
